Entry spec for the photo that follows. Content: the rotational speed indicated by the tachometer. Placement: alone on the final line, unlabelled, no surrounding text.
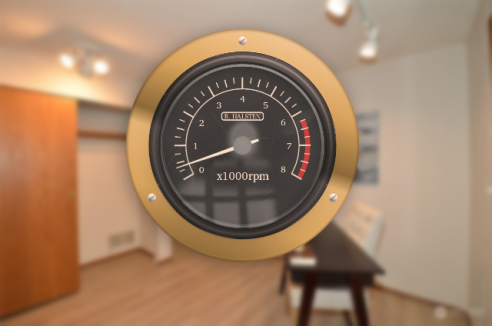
375 rpm
